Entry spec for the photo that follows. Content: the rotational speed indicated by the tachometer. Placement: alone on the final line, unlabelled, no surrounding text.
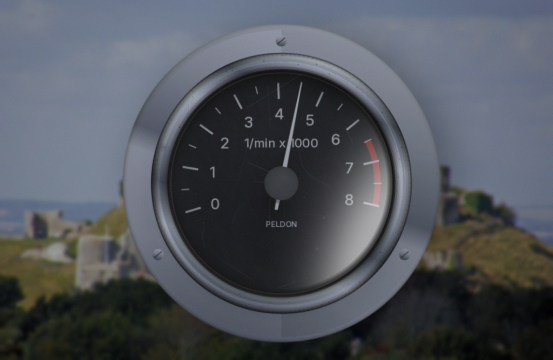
4500 rpm
